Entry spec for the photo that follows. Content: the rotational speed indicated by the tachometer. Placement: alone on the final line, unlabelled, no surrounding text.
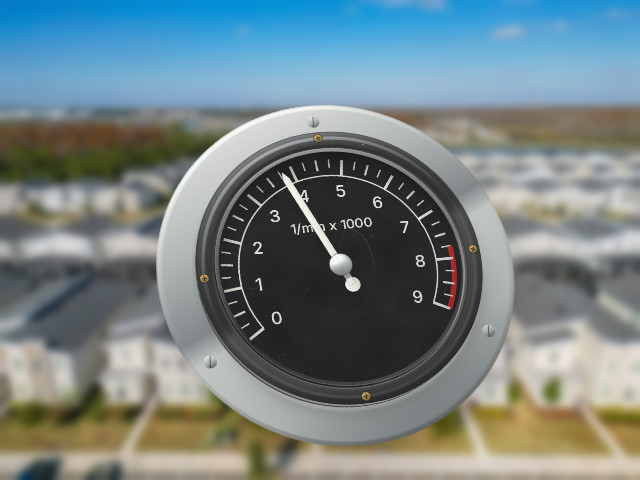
3750 rpm
